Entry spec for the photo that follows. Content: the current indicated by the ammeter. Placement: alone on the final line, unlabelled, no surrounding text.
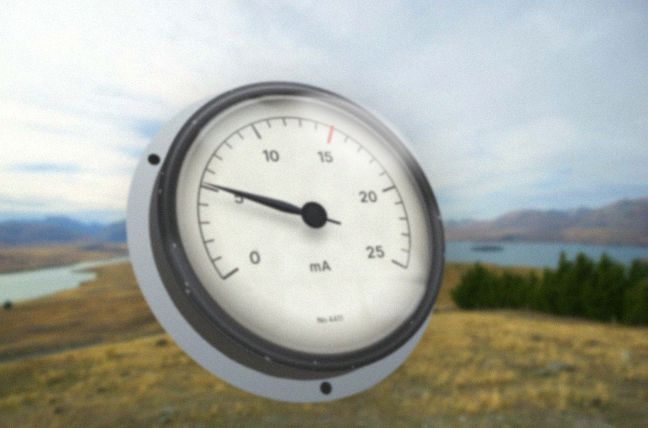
5 mA
